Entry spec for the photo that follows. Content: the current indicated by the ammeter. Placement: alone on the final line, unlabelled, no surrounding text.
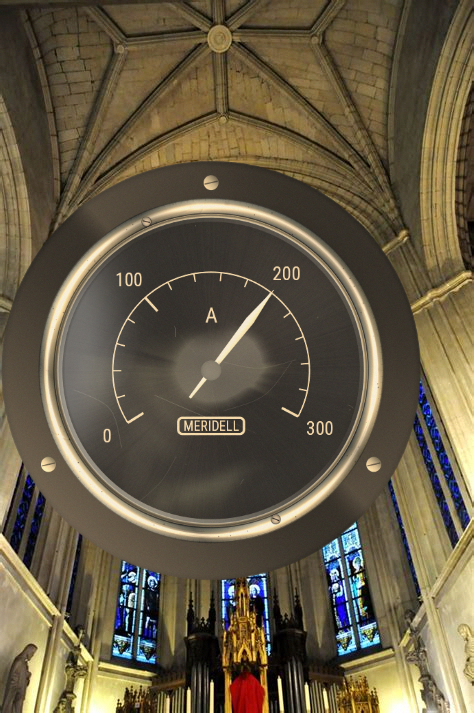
200 A
